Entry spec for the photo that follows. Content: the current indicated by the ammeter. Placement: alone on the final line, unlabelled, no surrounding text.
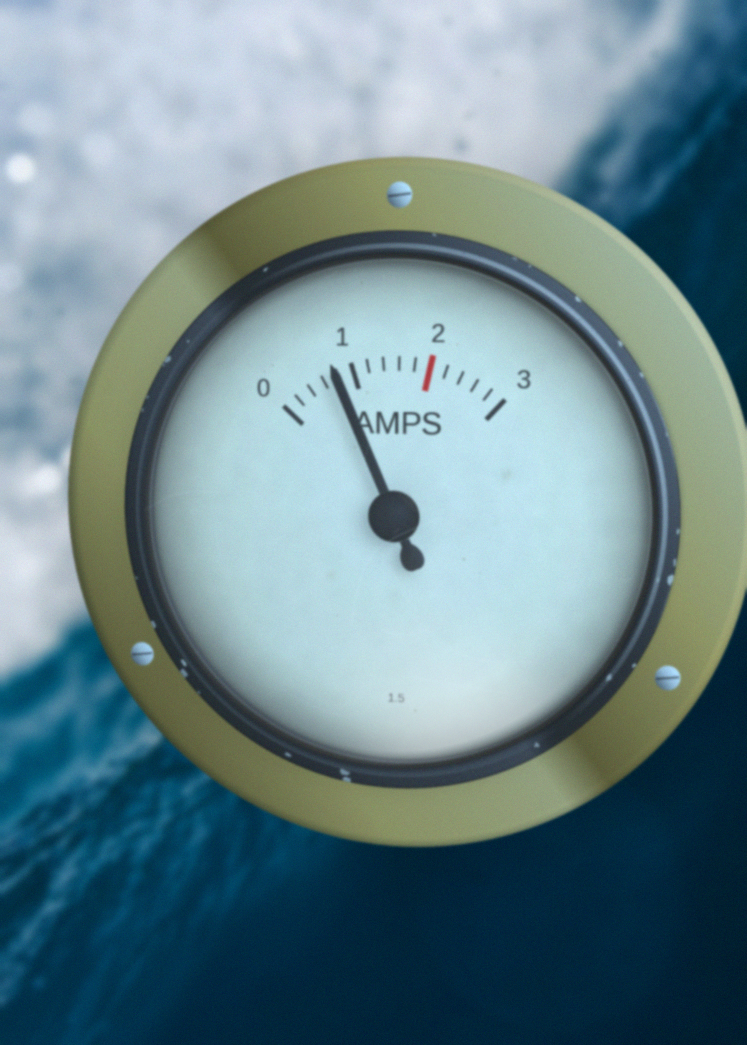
0.8 A
